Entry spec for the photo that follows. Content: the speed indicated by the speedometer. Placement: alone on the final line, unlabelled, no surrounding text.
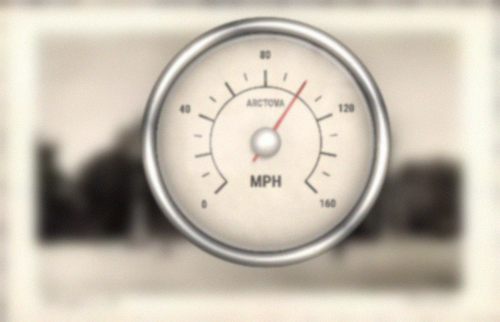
100 mph
